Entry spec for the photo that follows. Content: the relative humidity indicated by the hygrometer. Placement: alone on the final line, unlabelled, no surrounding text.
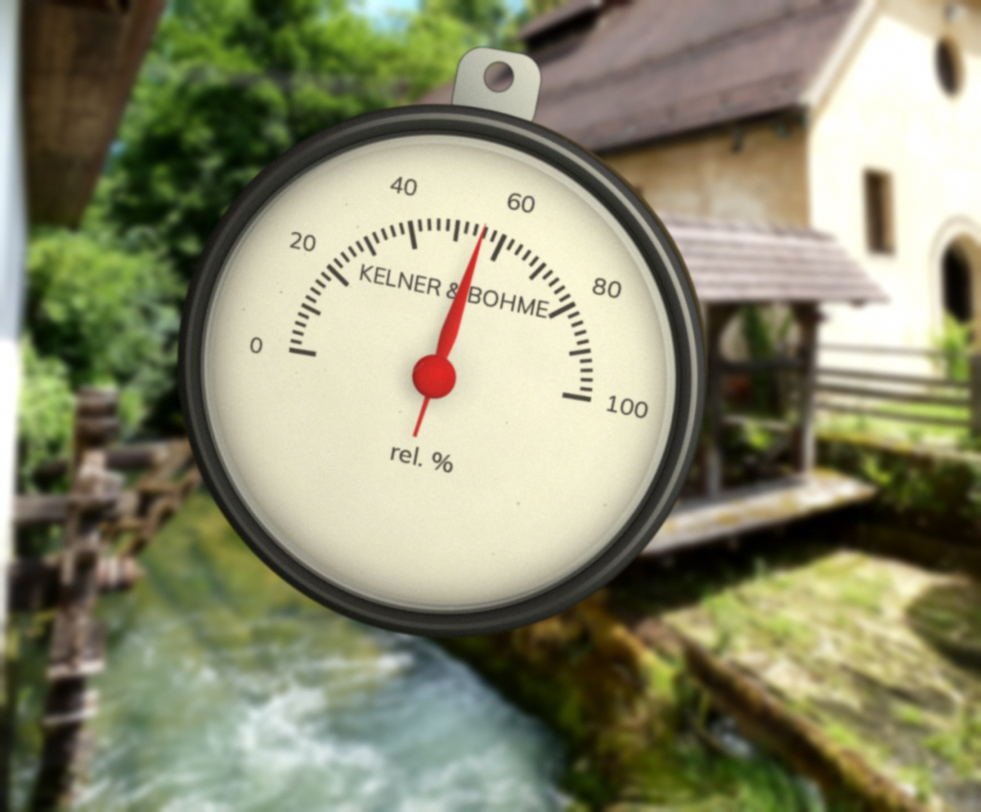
56 %
